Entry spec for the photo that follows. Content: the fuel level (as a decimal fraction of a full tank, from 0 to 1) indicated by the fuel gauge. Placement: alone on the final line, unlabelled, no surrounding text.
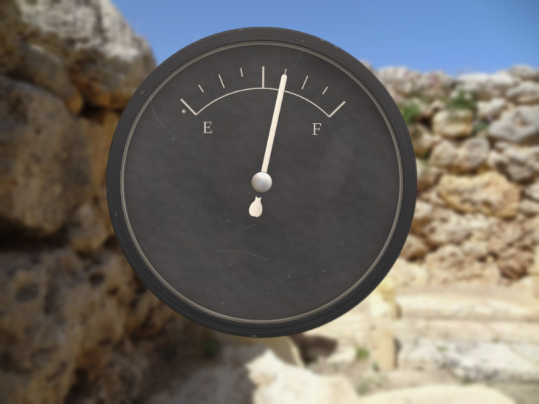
0.625
